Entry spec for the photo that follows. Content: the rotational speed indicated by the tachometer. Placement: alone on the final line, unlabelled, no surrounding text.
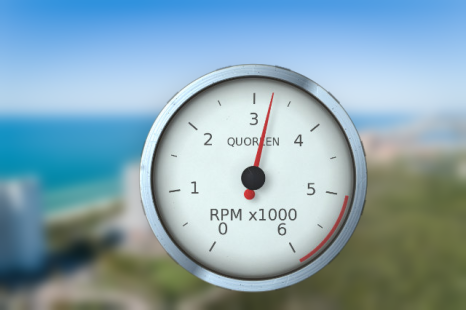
3250 rpm
